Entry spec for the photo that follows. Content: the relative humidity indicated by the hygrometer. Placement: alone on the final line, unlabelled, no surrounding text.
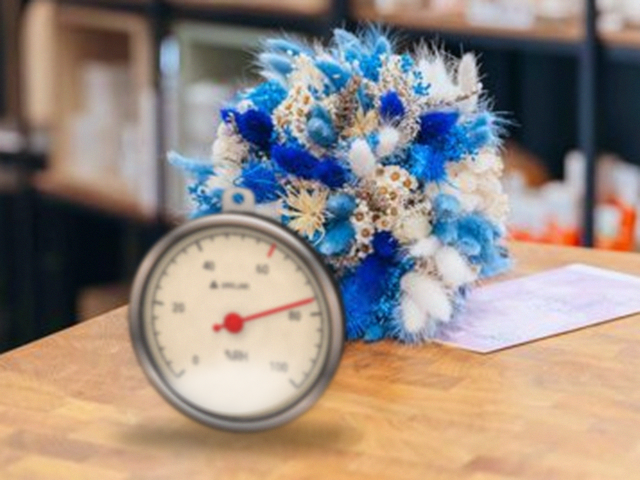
76 %
